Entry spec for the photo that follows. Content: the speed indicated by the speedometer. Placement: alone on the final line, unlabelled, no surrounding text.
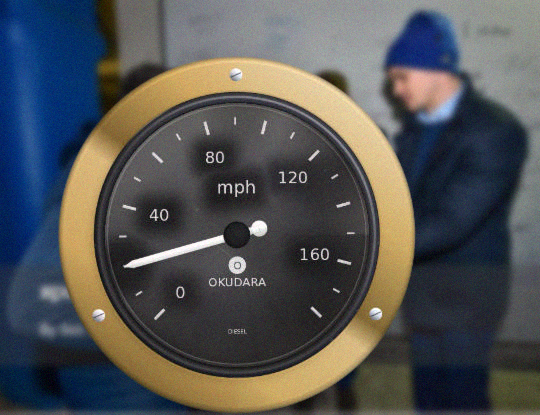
20 mph
